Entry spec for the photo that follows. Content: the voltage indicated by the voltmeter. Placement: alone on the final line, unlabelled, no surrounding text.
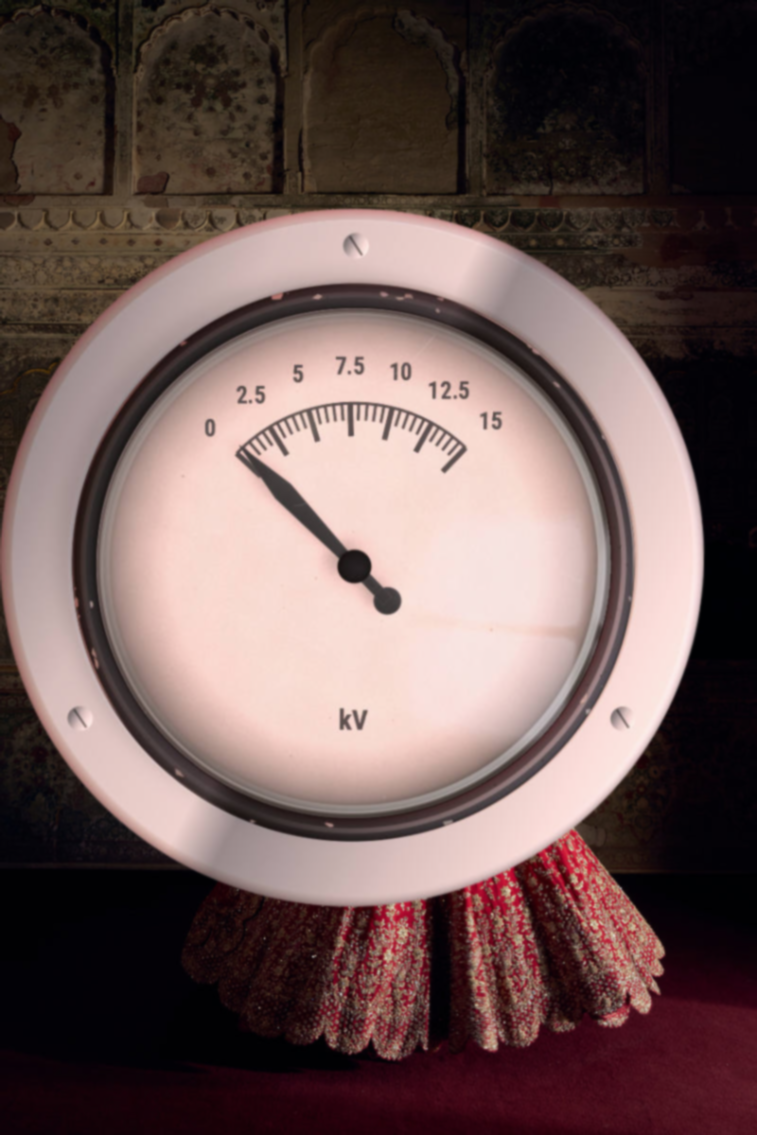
0.5 kV
